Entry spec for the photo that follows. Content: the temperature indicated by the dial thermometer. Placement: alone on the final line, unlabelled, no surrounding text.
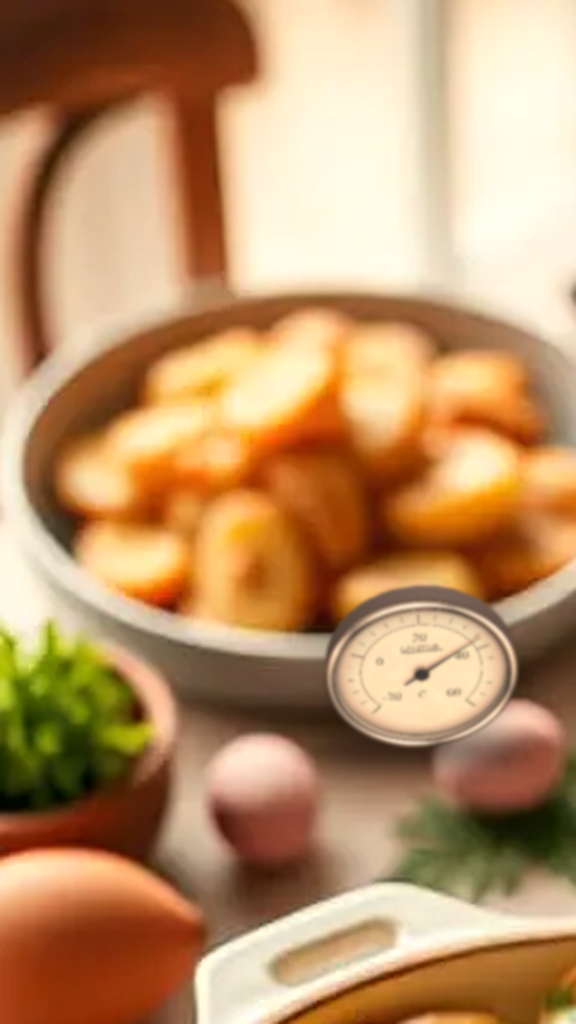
36 °C
